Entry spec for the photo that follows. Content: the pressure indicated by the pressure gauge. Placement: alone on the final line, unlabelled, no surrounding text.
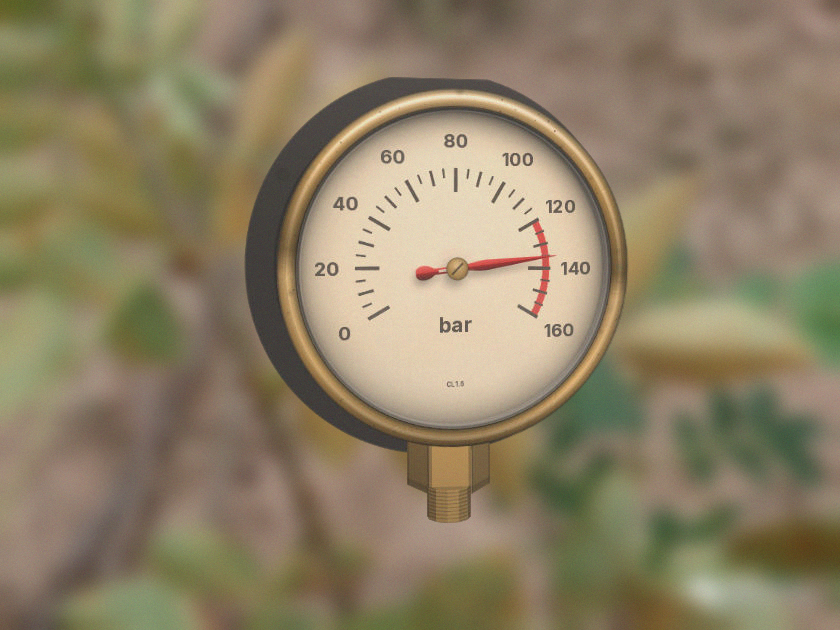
135 bar
